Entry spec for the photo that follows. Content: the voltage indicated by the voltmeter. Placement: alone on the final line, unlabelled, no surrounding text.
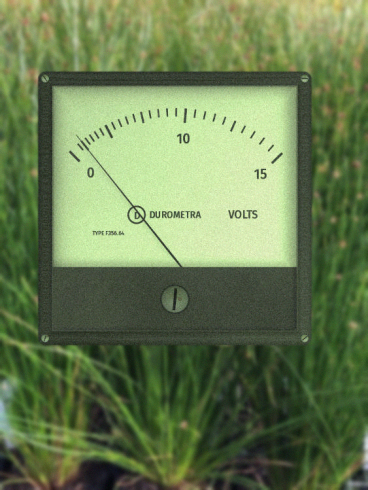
2.5 V
